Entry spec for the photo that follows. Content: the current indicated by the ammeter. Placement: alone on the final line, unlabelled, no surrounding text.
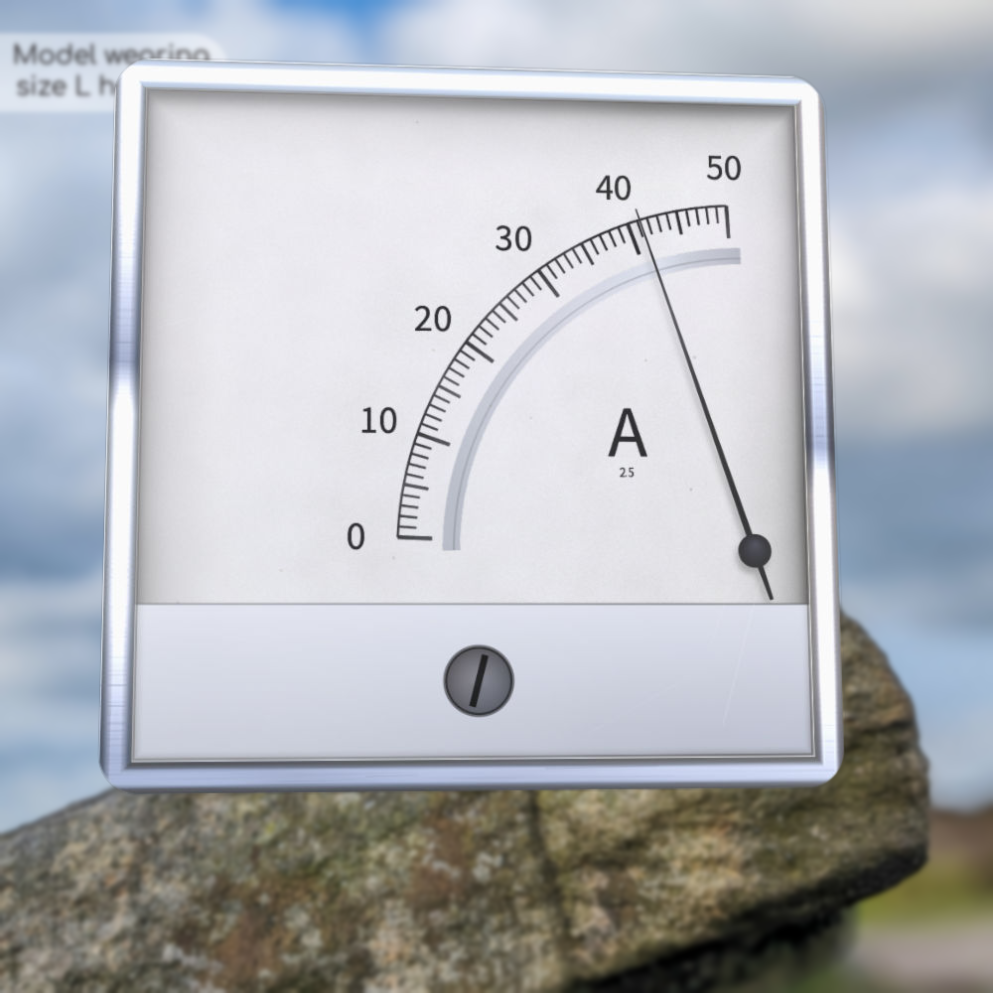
41 A
